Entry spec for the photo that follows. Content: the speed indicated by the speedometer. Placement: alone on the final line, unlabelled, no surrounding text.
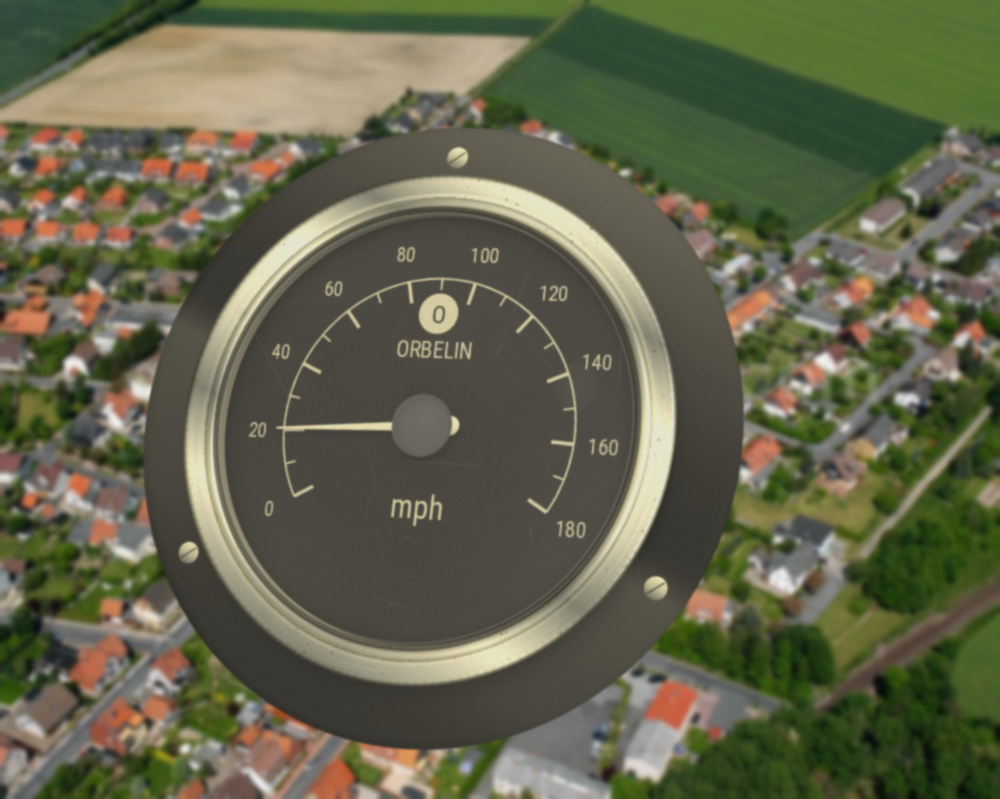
20 mph
